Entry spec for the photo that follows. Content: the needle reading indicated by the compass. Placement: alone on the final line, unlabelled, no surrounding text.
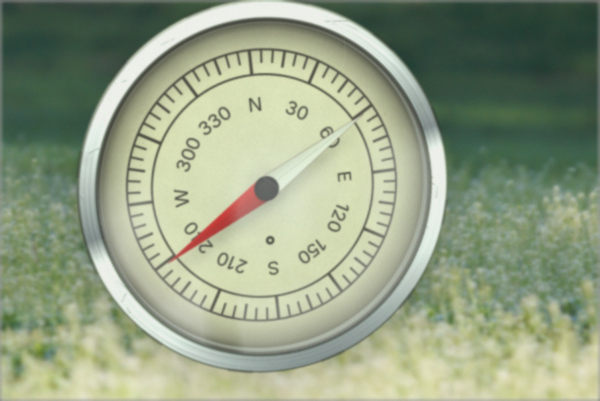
240 °
